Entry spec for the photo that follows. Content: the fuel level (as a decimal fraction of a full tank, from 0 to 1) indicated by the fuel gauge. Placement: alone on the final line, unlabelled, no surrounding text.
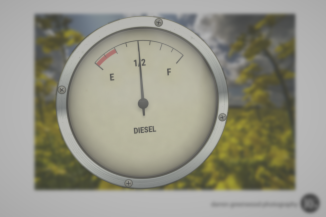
0.5
